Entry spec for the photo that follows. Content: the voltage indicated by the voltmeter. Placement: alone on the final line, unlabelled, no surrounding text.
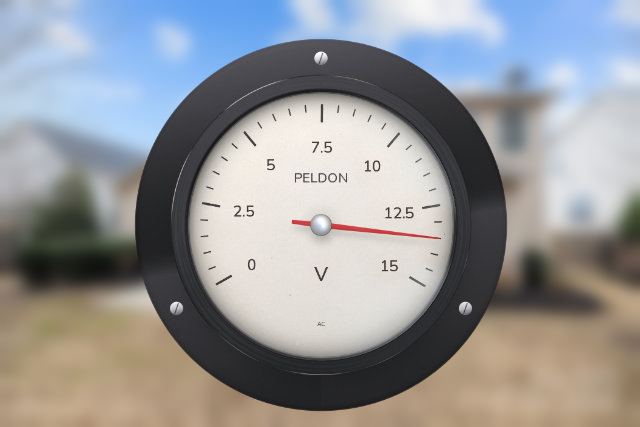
13.5 V
